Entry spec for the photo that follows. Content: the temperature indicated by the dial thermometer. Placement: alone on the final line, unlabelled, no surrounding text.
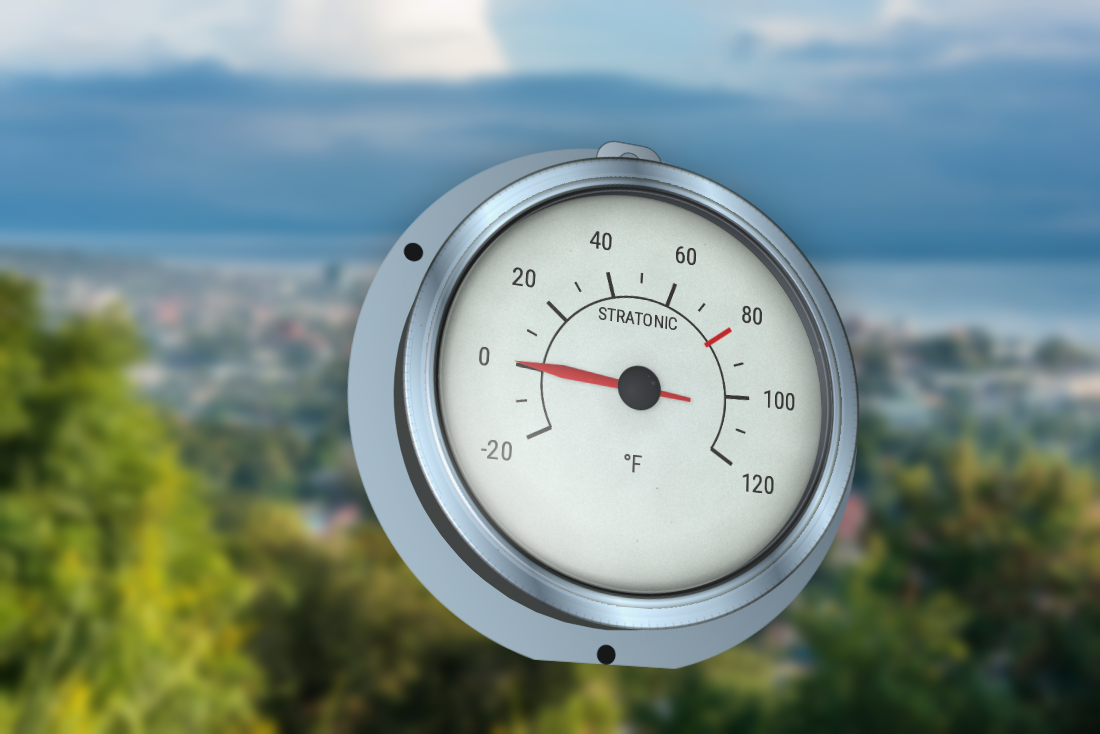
0 °F
